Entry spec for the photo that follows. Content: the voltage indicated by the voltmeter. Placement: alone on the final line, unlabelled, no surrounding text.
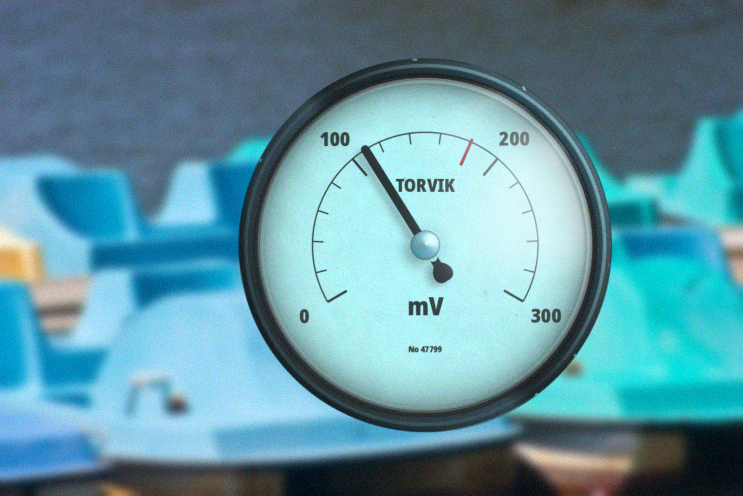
110 mV
